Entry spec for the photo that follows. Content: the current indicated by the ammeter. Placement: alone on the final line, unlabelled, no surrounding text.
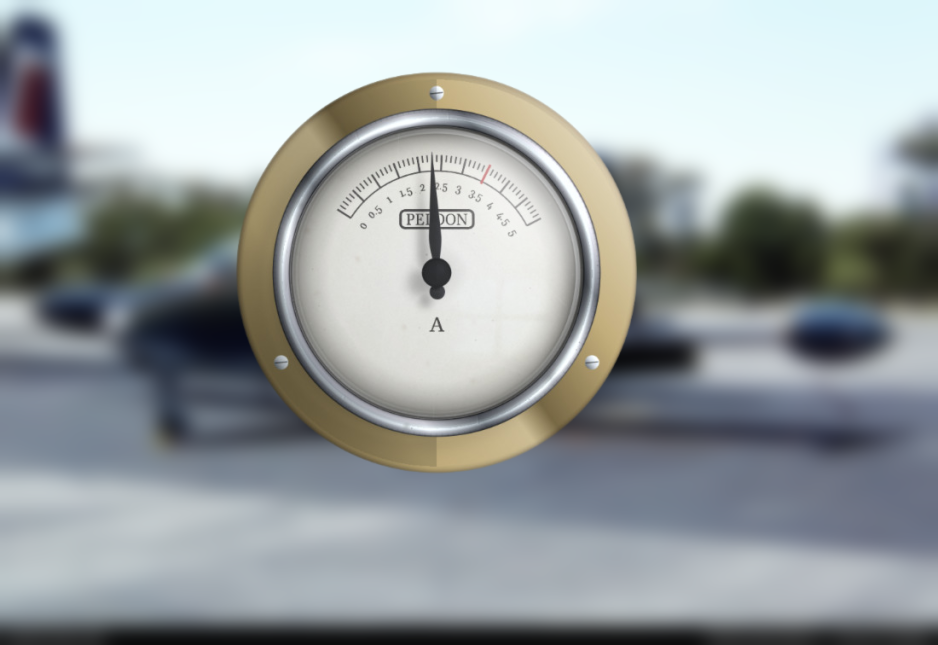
2.3 A
